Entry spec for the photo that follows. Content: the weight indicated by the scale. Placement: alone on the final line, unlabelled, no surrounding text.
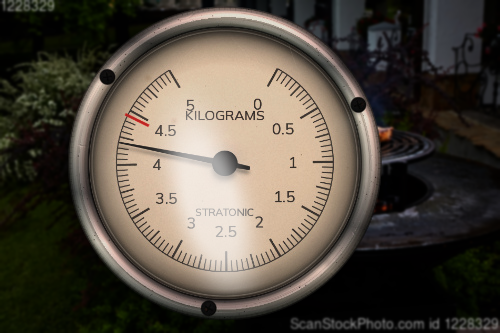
4.2 kg
